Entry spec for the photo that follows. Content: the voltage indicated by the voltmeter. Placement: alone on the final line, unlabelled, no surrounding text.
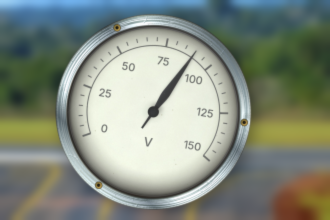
90 V
